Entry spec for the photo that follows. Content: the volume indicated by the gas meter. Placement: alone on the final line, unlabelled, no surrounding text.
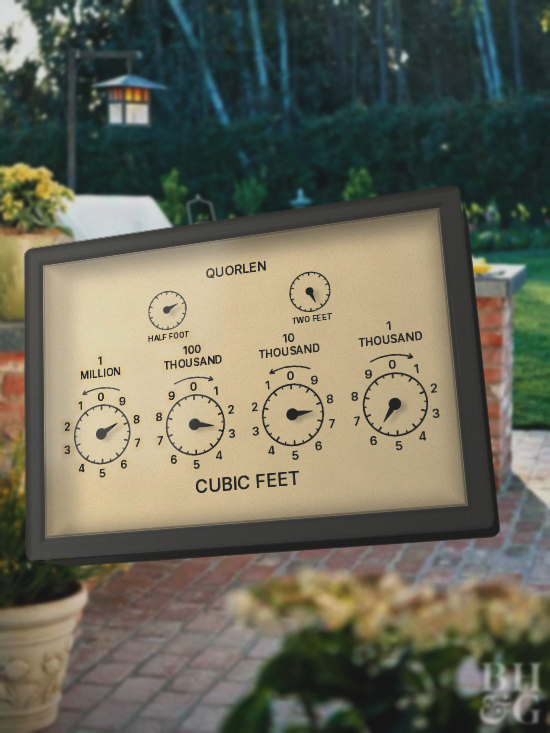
827600 ft³
